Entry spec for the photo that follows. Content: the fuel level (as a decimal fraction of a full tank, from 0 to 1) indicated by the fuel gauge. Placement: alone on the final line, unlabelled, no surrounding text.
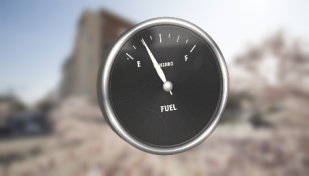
0.25
